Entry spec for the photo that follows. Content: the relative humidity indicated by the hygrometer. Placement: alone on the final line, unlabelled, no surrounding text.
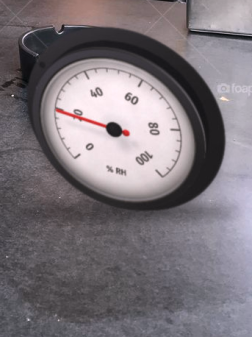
20 %
